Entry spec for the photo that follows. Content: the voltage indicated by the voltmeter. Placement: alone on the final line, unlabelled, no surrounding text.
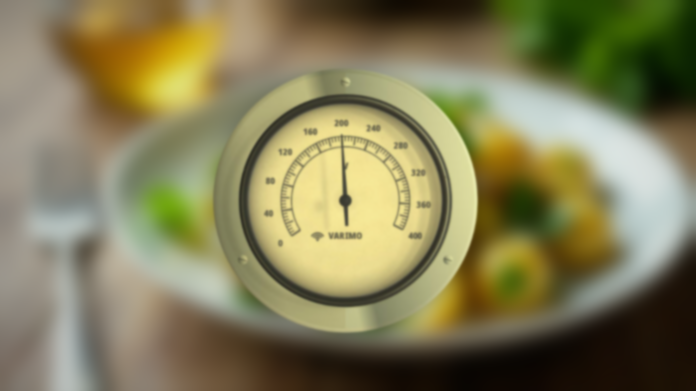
200 V
